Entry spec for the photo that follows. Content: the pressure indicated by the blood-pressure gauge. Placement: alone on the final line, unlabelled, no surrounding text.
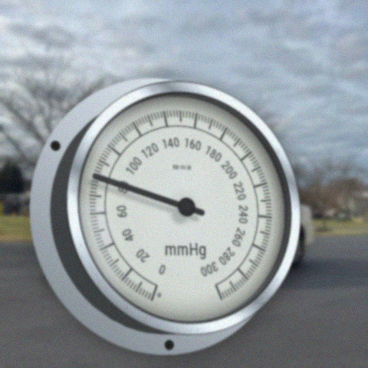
80 mmHg
